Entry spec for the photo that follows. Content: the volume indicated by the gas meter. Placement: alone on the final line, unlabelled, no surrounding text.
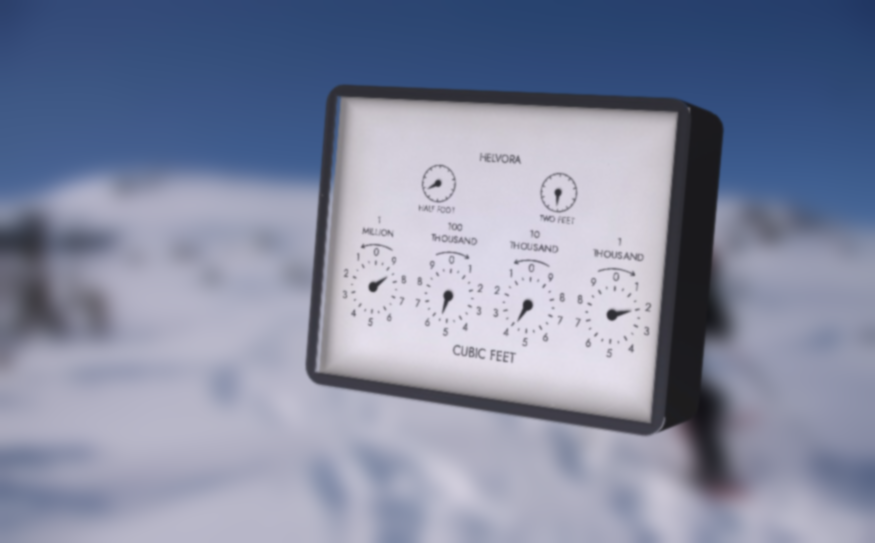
854200 ft³
